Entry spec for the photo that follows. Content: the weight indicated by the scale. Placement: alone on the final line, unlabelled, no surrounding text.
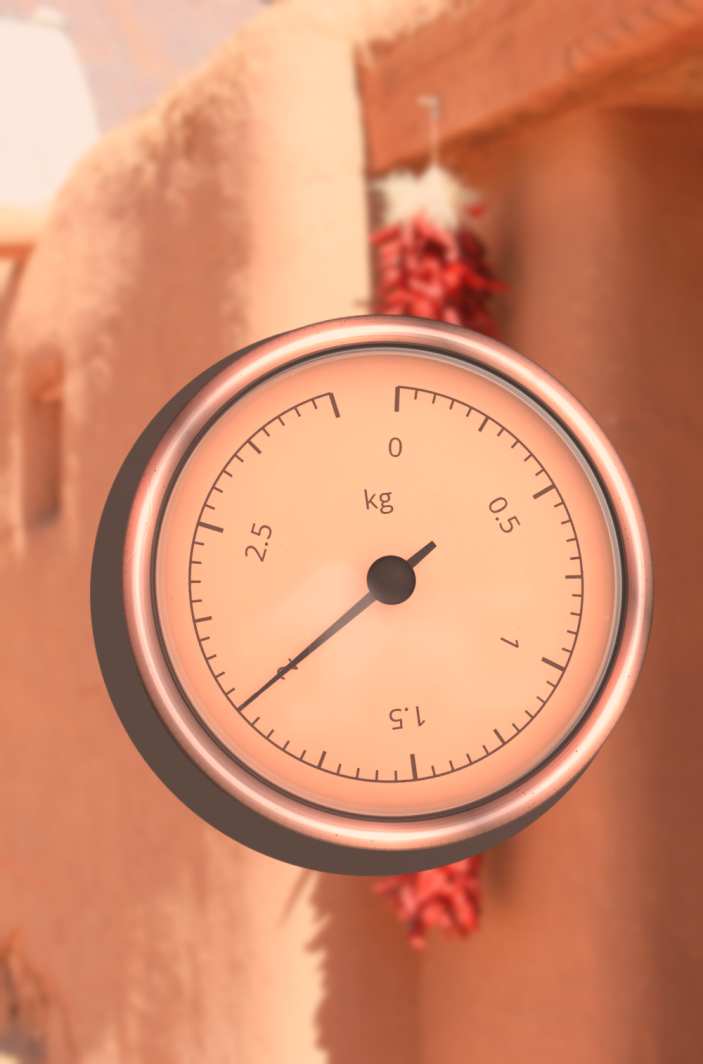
2 kg
